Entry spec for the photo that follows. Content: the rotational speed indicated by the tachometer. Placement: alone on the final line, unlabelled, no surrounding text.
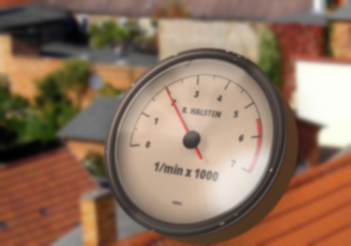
2000 rpm
